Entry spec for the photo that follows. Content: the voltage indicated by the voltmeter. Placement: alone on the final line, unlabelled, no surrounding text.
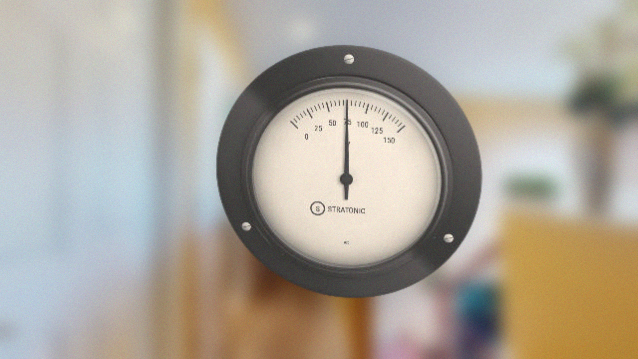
75 V
